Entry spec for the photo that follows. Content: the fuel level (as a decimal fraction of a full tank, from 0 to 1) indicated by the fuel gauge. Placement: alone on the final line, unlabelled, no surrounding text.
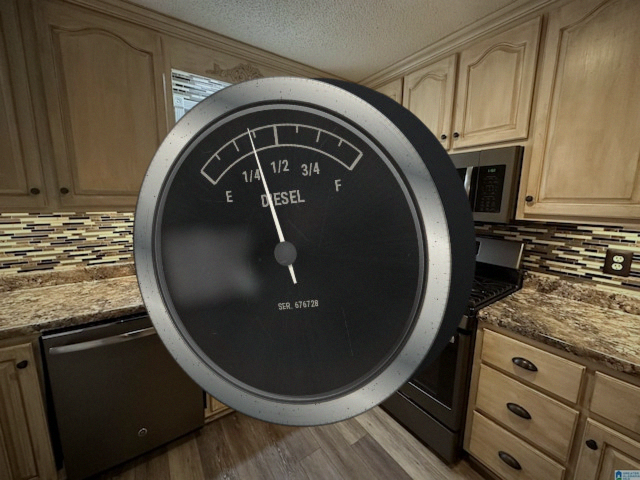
0.375
